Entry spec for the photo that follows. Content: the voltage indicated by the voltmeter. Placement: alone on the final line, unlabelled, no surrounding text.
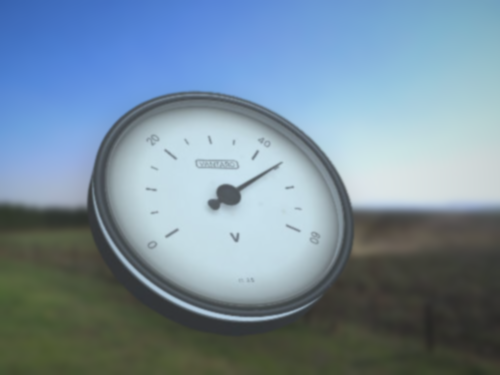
45 V
